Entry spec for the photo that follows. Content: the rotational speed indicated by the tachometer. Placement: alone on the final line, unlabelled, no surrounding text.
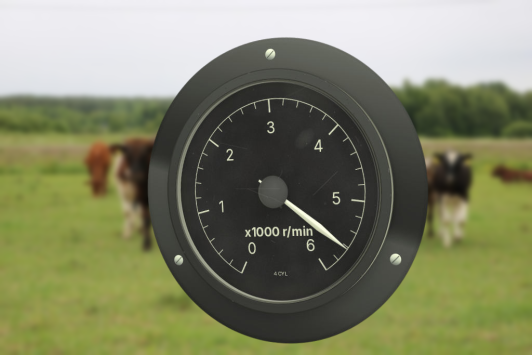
5600 rpm
